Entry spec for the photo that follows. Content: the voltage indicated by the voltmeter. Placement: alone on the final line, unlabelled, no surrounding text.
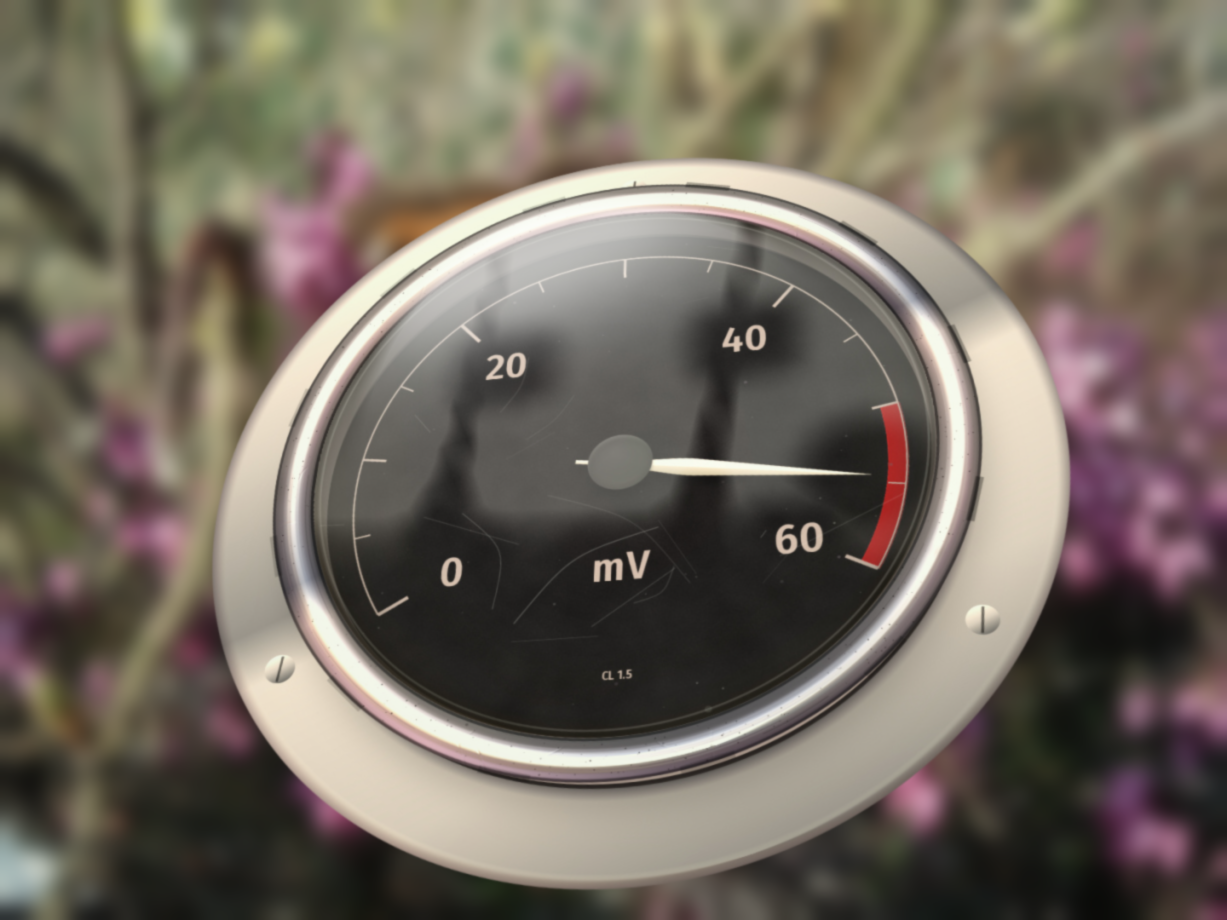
55 mV
